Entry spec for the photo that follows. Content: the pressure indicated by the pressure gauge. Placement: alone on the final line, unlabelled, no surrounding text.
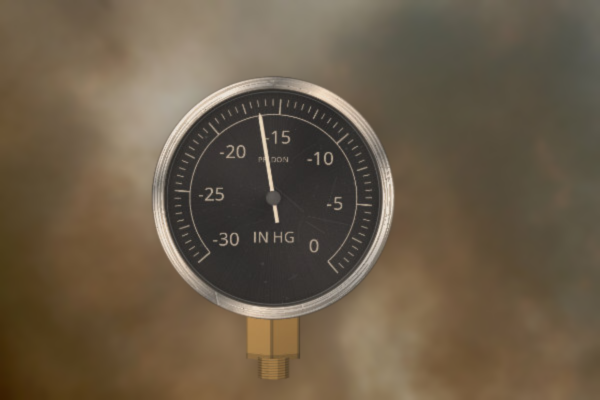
-16.5 inHg
